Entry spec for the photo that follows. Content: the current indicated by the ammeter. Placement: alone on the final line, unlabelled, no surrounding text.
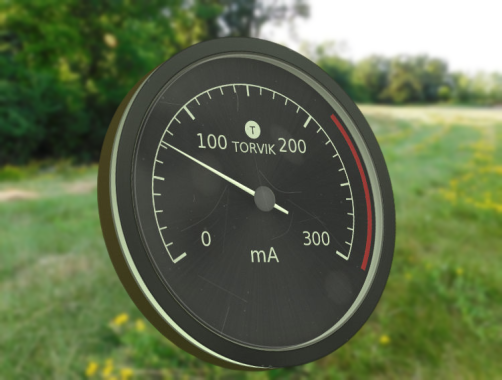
70 mA
